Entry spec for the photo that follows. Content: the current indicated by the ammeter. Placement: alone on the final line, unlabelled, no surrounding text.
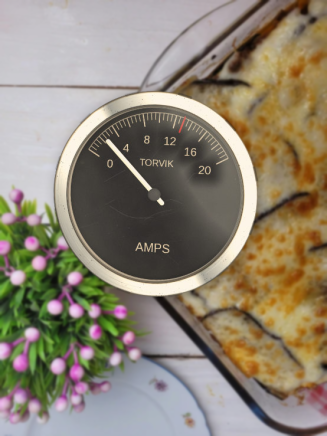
2.5 A
